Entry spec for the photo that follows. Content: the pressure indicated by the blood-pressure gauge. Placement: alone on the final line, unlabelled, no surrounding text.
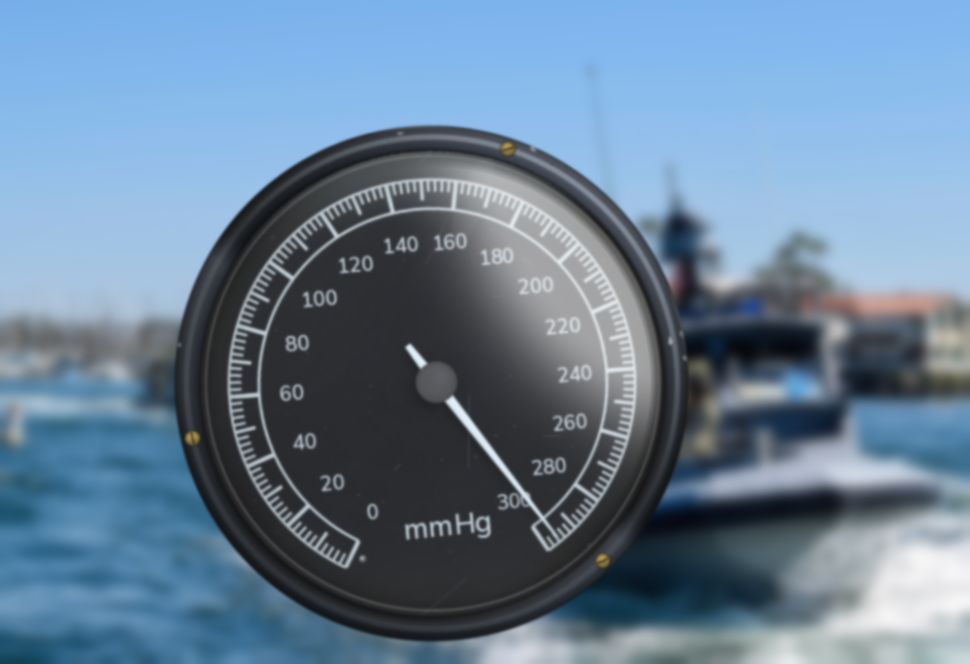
296 mmHg
